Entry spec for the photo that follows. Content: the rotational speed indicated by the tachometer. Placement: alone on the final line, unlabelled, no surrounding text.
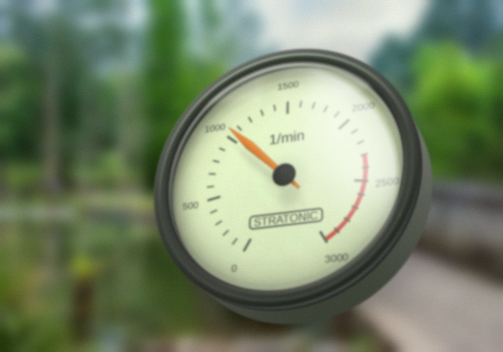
1050 rpm
